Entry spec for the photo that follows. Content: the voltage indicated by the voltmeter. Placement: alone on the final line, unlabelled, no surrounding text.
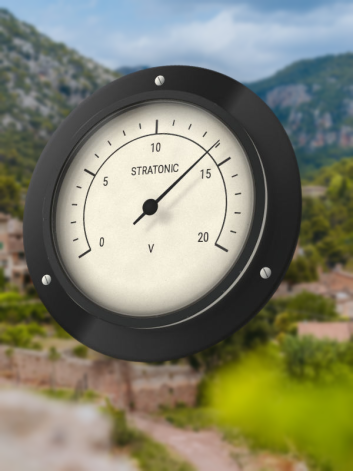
14 V
